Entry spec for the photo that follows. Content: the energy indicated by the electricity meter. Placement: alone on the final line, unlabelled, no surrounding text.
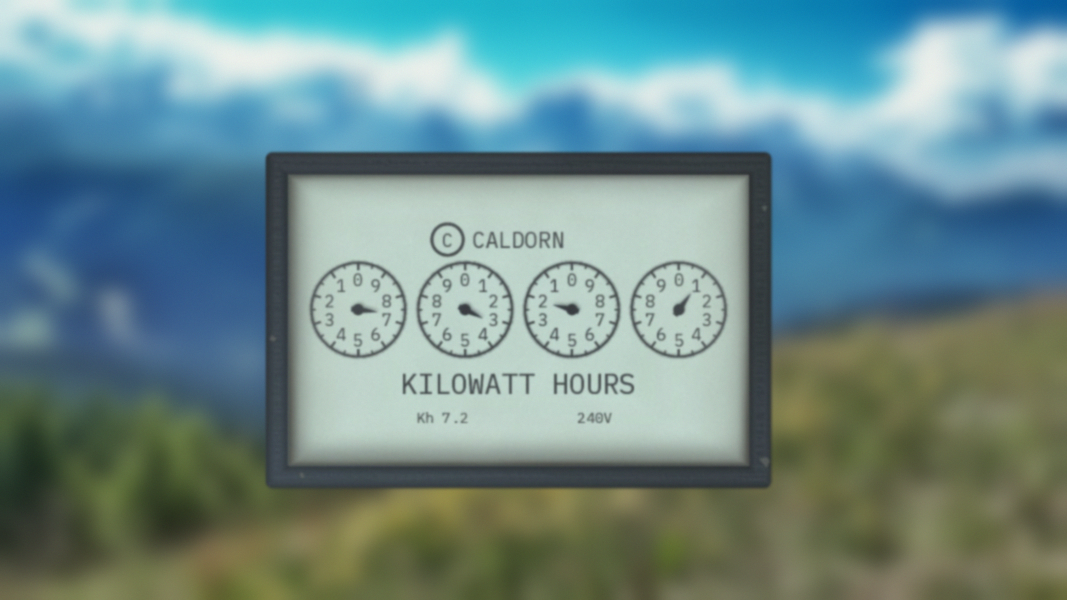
7321 kWh
